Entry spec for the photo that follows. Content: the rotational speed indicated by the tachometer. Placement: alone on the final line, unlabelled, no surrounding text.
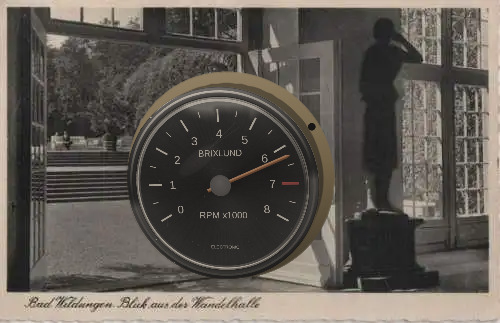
6250 rpm
